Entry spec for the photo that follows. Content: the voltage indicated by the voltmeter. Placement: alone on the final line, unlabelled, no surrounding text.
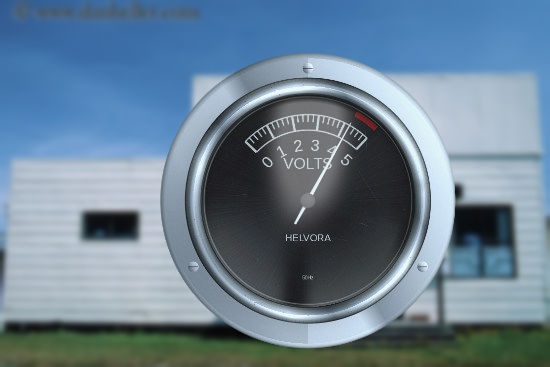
4.2 V
